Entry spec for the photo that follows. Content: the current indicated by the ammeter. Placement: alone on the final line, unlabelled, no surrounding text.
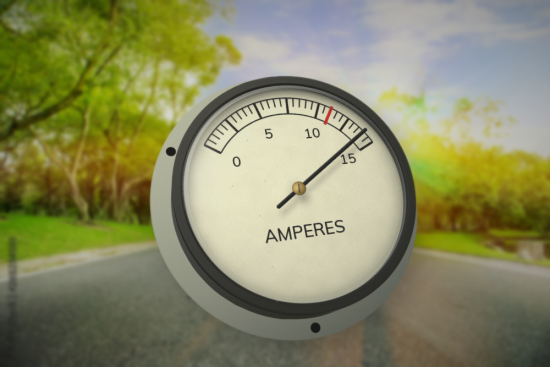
14 A
